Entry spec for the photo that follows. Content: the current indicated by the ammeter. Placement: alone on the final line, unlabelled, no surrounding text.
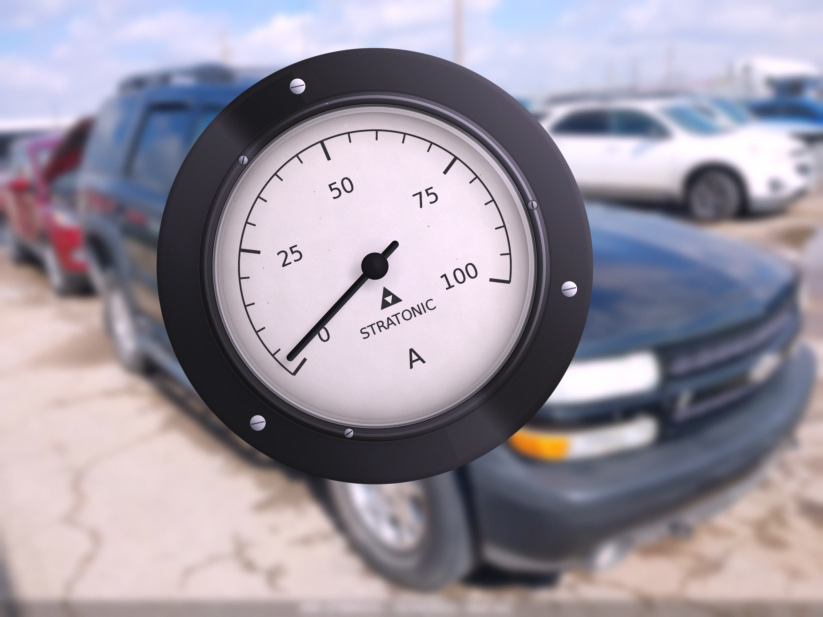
2.5 A
